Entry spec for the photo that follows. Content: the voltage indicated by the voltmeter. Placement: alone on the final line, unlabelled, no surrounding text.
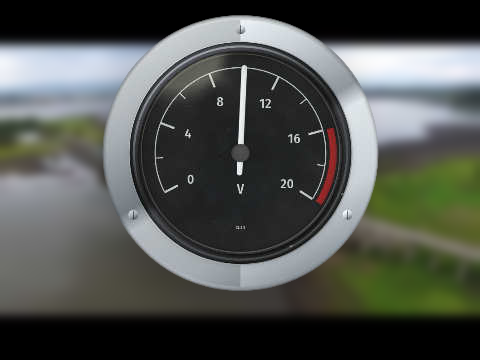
10 V
